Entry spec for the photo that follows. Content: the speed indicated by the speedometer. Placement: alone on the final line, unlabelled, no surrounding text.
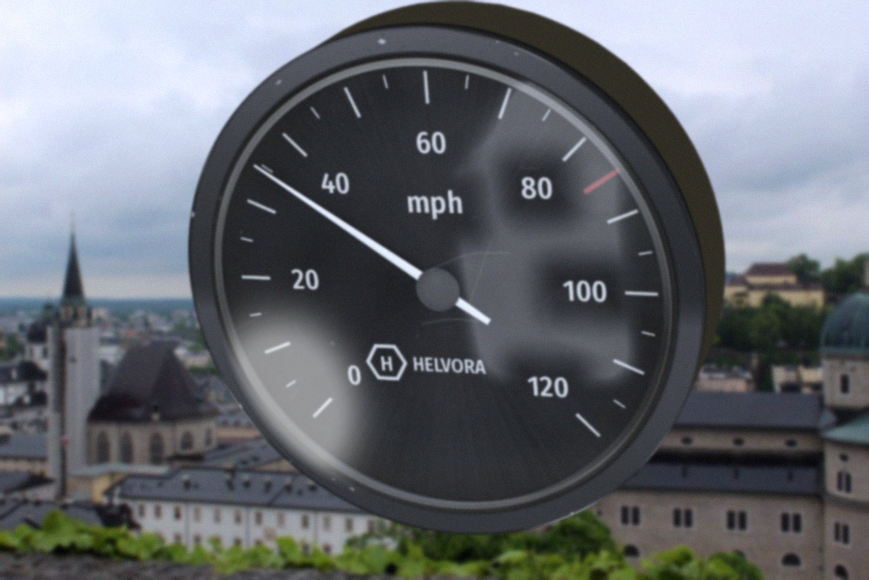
35 mph
